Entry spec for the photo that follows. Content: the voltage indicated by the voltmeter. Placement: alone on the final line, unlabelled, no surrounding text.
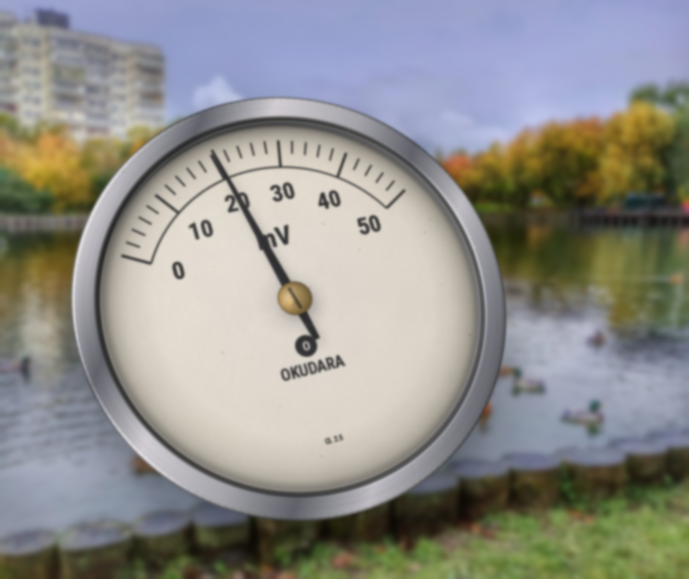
20 mV
